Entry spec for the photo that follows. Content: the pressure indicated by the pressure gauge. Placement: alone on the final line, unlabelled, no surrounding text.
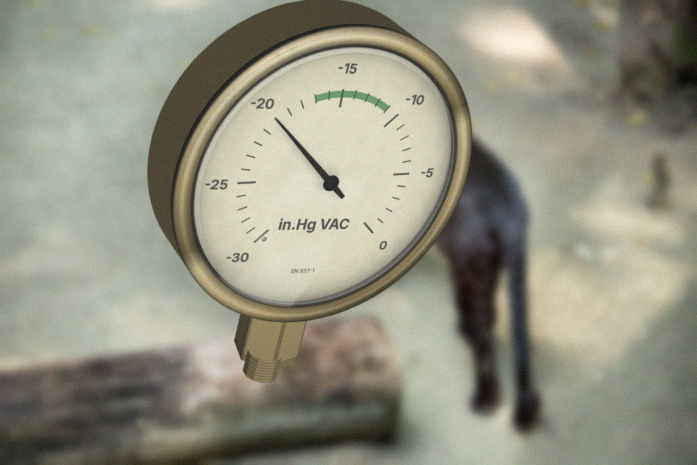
-20 inHg
